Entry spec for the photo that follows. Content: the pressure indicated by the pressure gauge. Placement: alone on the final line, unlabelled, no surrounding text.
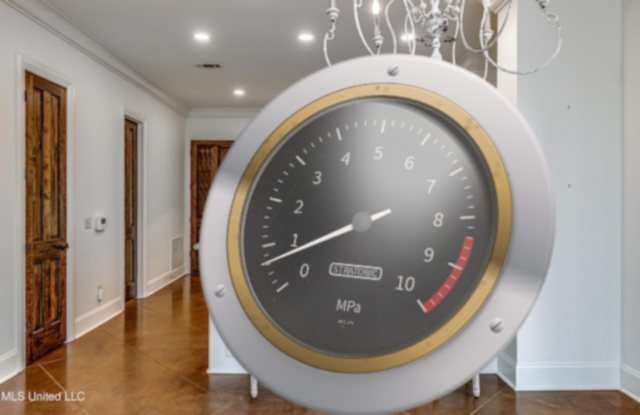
0.6 MPa
